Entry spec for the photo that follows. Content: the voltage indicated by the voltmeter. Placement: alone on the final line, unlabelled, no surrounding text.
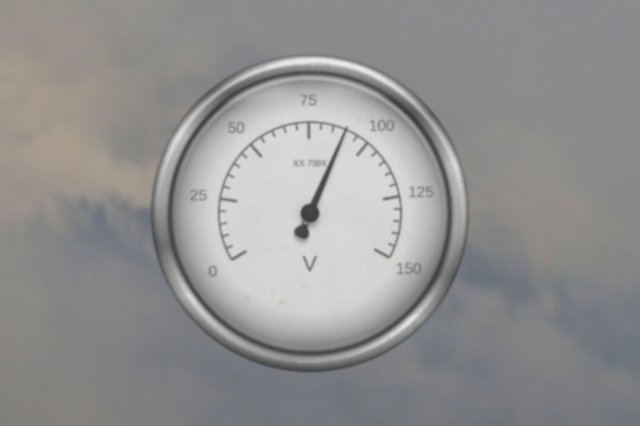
90 V
